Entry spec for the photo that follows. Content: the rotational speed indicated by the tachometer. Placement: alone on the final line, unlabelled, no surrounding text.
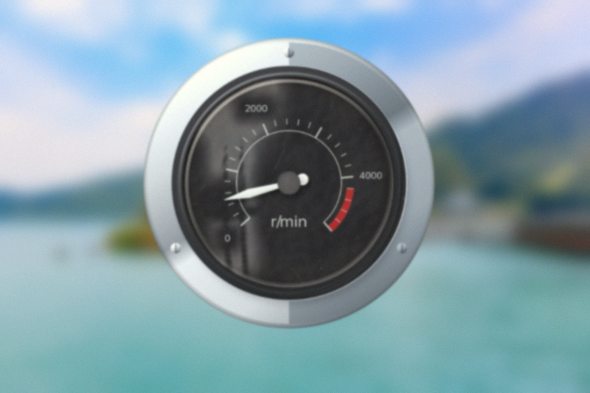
500 rpm
